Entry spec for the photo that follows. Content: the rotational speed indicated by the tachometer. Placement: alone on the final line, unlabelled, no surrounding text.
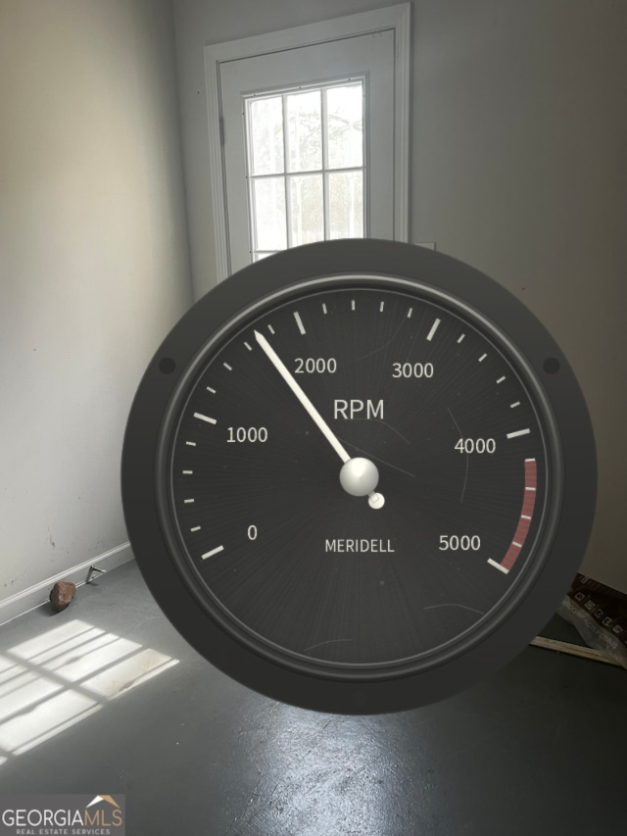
1700 rpm
